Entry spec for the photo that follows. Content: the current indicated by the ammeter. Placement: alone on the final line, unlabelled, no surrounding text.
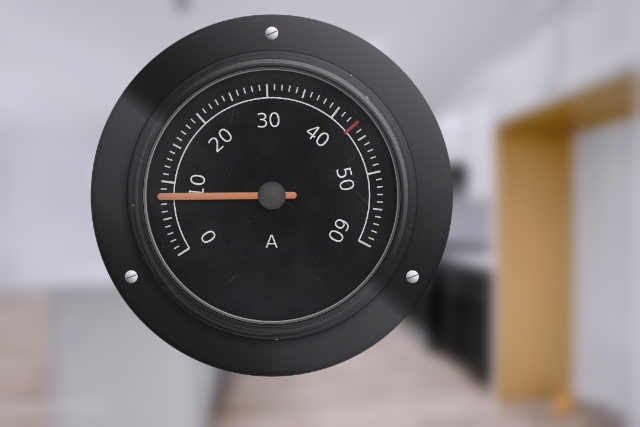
8 A
